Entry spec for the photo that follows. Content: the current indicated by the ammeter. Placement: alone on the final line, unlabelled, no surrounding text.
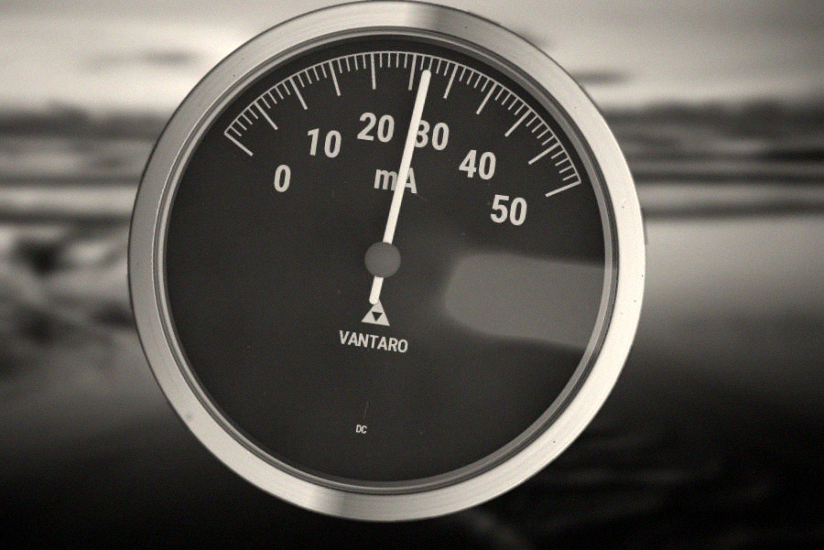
27 mA
